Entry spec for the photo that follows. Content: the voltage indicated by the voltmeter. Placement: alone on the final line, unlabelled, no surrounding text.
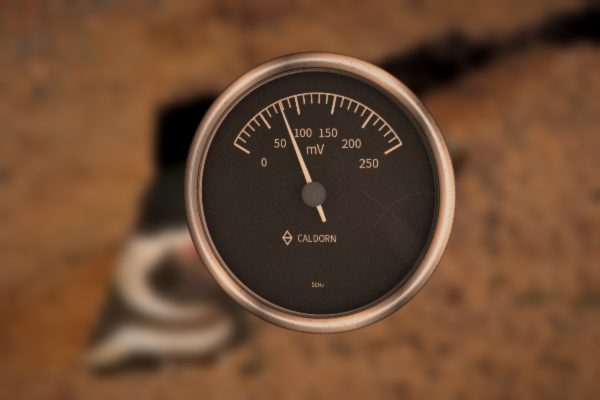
80 mV
